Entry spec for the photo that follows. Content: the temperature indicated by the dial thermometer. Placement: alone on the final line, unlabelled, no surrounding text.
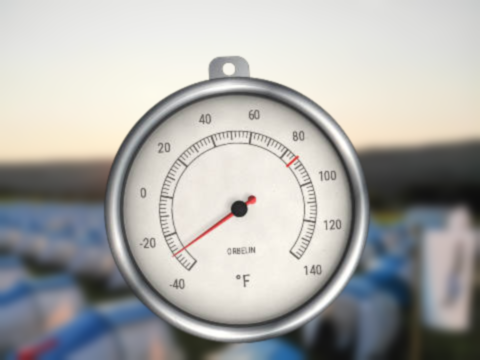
-30 °F
